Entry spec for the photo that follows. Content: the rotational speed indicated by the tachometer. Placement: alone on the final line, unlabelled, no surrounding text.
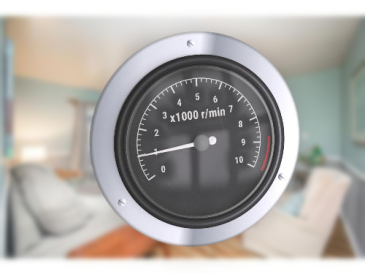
1000 rpm
